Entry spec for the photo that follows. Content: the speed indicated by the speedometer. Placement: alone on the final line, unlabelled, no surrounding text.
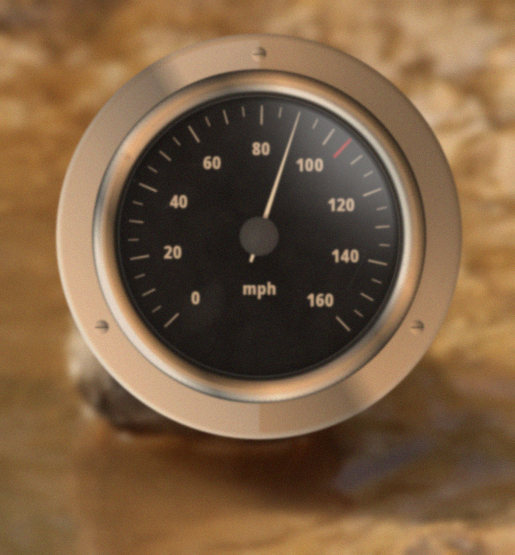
90 mph
